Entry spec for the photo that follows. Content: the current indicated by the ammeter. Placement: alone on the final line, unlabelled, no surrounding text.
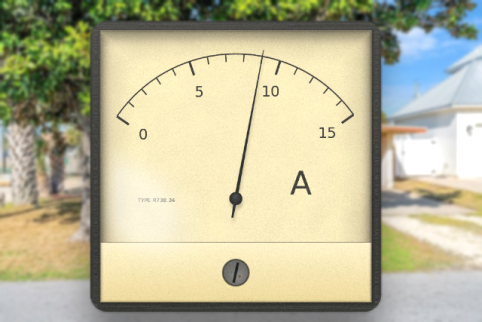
9 A
